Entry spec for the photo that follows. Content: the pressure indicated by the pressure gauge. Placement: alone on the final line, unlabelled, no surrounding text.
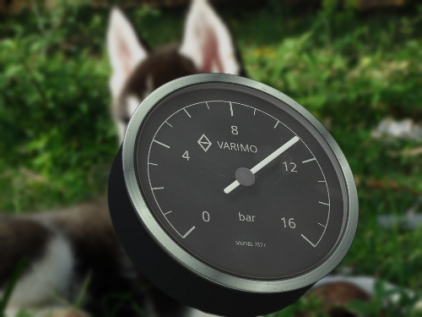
11 bar
